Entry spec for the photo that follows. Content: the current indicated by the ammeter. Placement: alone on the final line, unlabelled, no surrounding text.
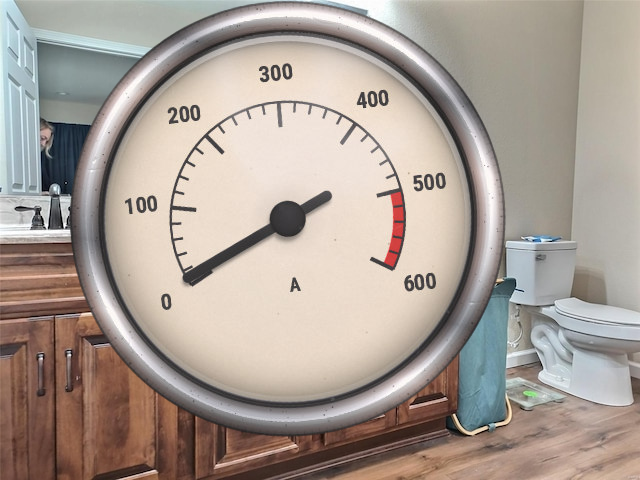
10 A
